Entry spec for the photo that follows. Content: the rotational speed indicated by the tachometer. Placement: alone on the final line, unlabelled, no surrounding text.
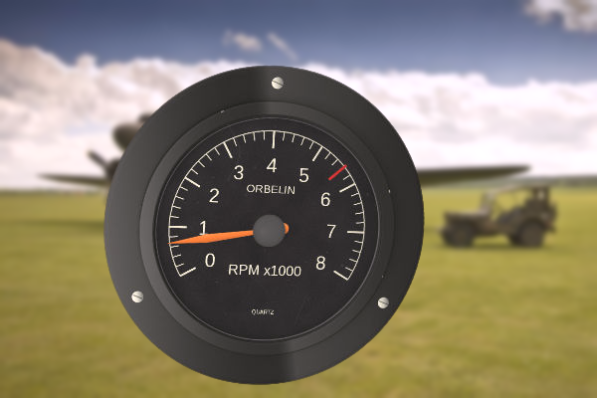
700 rpm
